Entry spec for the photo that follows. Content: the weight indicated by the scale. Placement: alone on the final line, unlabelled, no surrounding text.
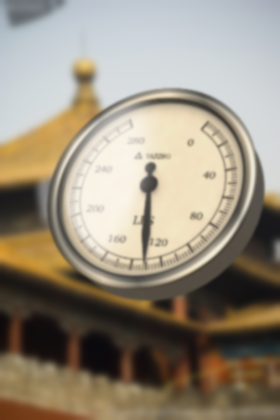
130 lb
